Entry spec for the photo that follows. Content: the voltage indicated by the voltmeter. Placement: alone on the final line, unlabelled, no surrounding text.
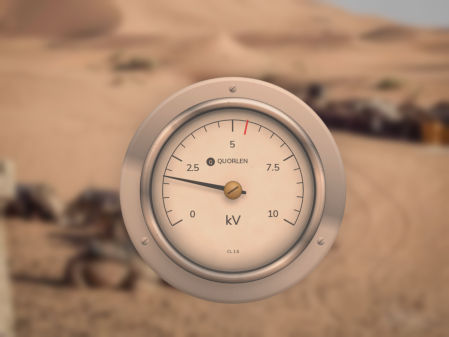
1.75 kV
